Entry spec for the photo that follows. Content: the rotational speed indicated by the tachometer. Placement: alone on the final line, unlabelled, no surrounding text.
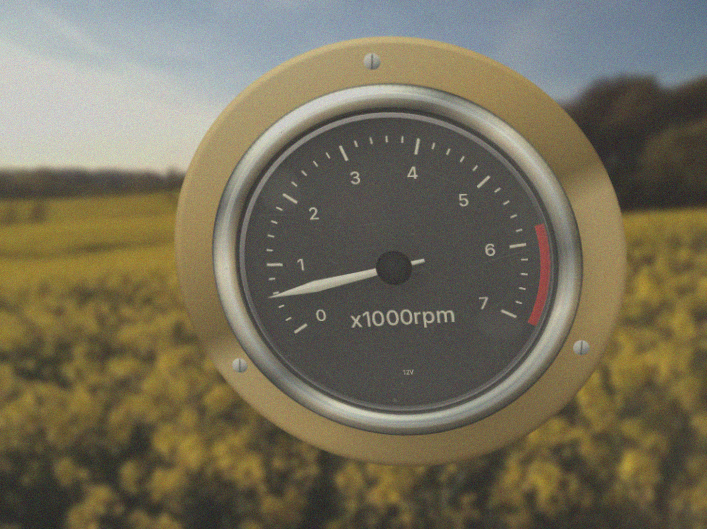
600 rpm
